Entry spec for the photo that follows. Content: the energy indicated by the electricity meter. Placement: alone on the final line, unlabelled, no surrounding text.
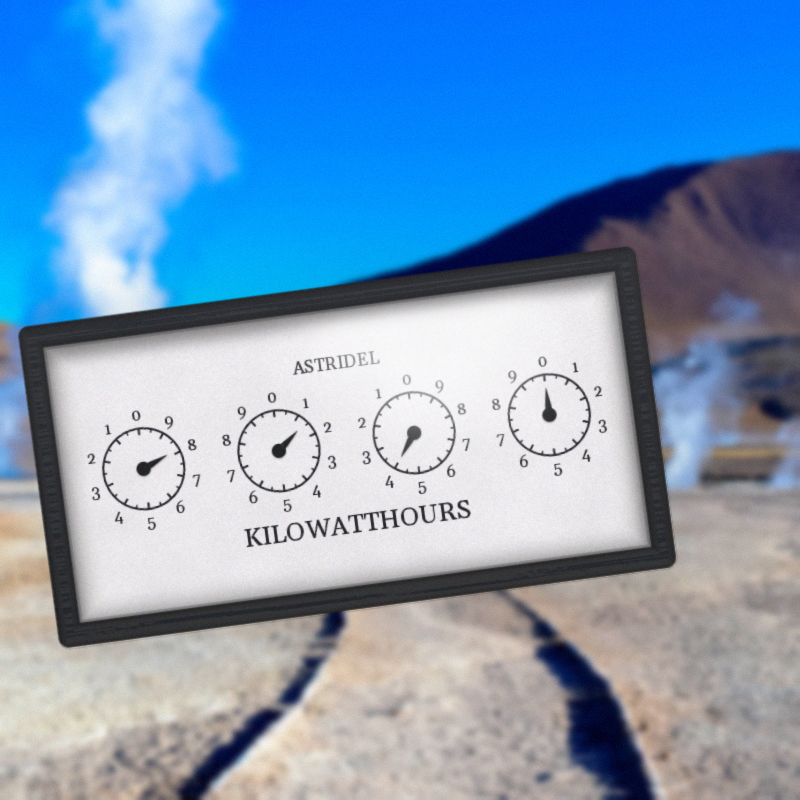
8140 kWh
